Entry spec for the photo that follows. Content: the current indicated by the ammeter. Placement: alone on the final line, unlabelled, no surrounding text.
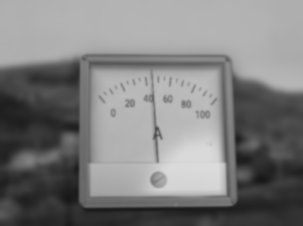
45 A
